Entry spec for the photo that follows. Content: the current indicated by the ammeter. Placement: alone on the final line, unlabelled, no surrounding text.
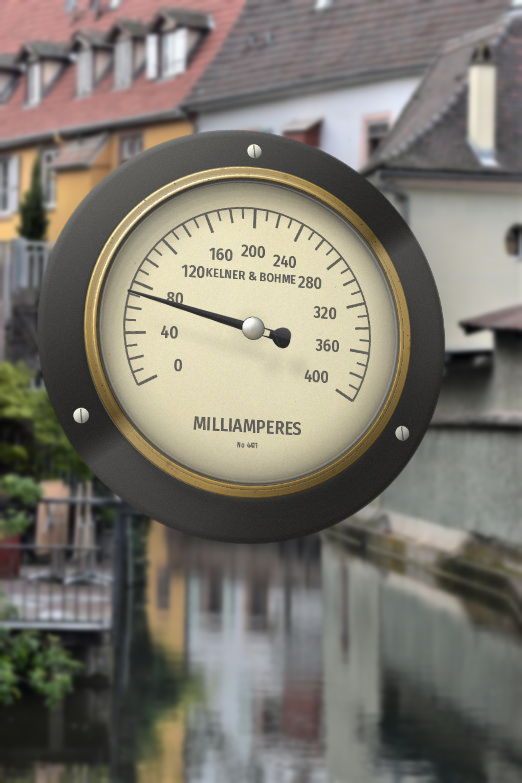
70 mA
